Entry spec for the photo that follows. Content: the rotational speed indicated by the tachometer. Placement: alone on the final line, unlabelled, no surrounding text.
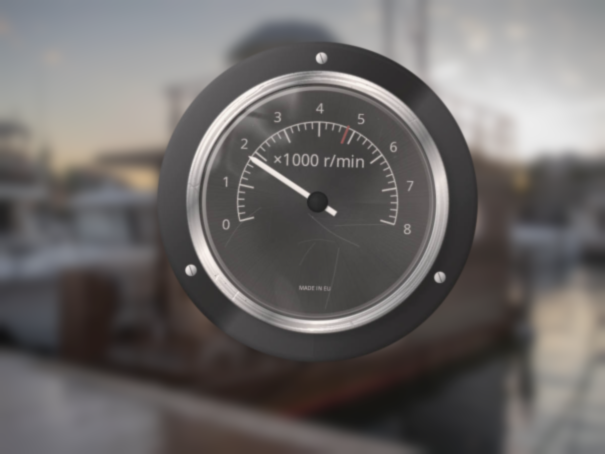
1800 rpm
